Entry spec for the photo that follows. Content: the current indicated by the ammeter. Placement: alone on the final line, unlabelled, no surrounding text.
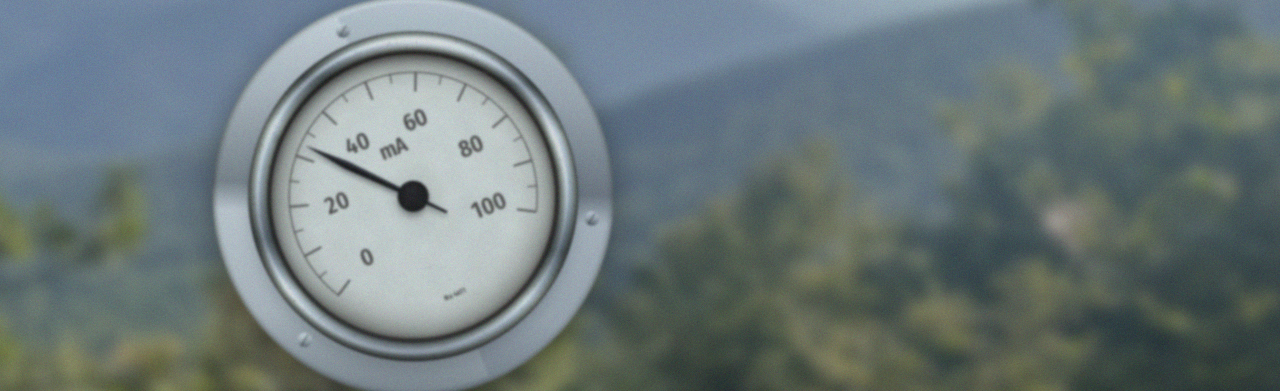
32.5 mA
